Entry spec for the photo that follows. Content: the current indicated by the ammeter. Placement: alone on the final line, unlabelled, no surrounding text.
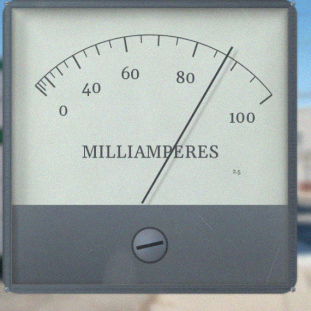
87.5 mA
